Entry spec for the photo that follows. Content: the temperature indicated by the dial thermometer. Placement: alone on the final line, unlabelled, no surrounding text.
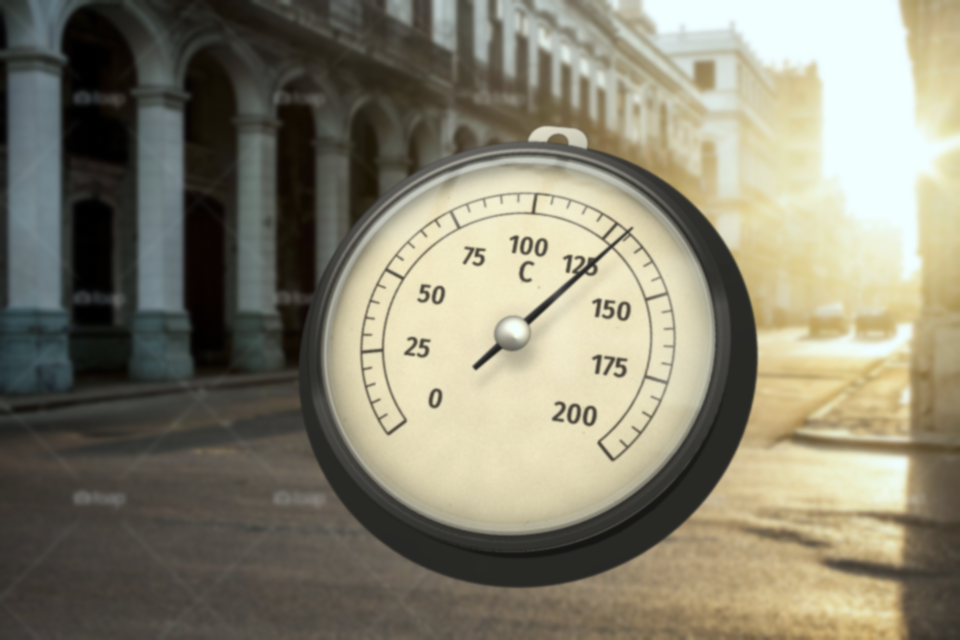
130 °C
